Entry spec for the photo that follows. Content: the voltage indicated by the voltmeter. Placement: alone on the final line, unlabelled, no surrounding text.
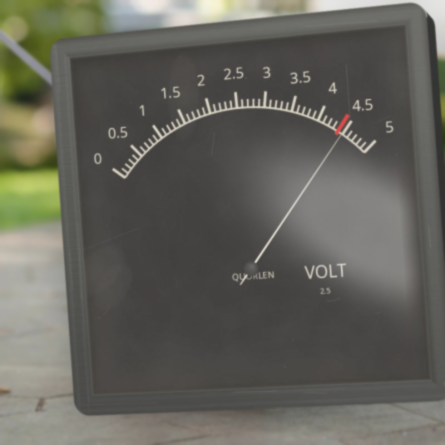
4.5 V
